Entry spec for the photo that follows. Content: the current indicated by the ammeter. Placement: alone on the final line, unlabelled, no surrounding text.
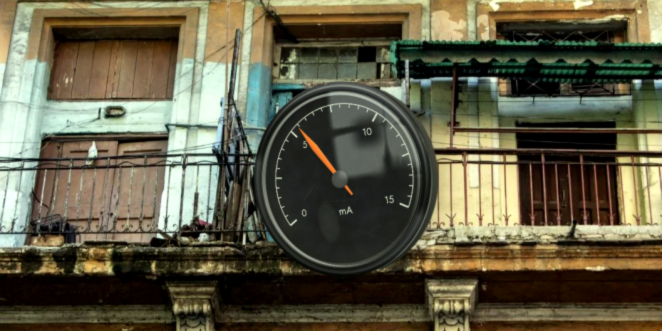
5.5 mA
